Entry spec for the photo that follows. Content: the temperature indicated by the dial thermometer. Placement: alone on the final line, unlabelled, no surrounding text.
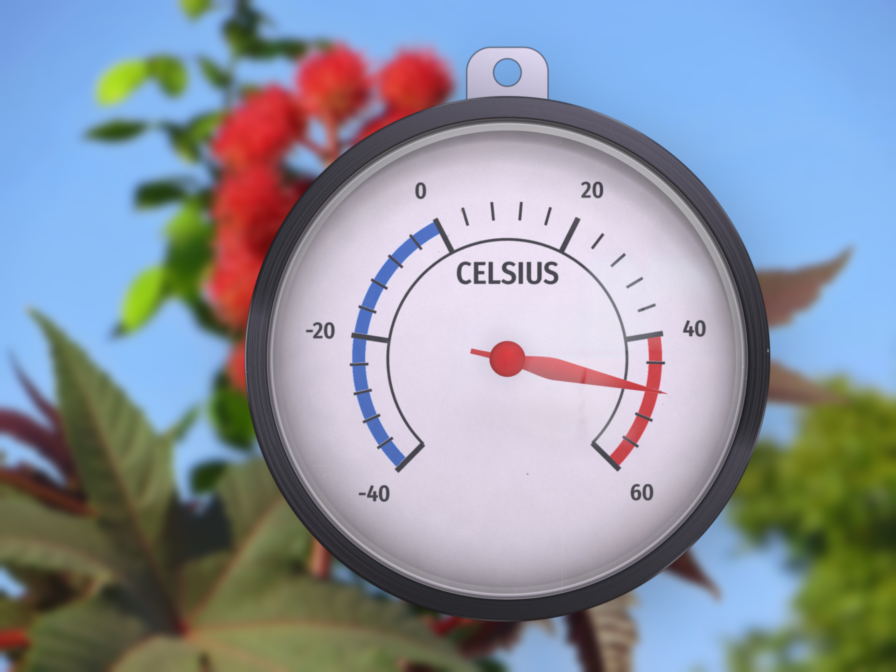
48 °C
